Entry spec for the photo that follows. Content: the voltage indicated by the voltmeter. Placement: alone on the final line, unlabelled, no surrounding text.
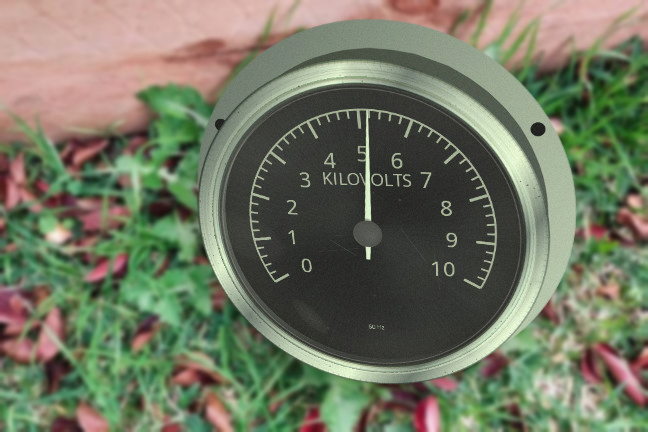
5.2 kV
